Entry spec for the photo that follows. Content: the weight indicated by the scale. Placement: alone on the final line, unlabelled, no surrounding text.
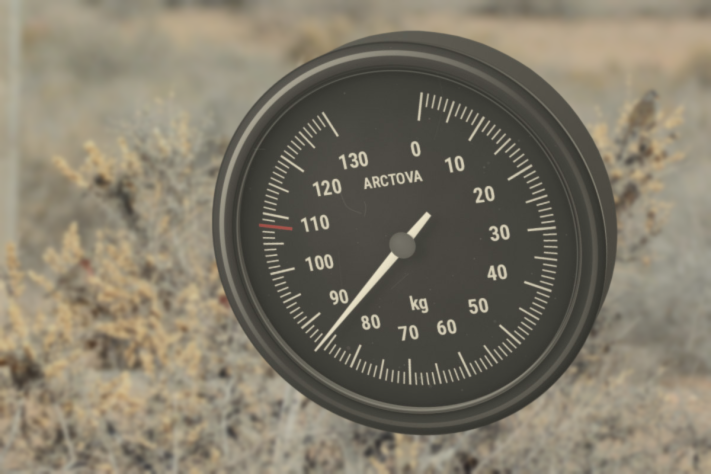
86 kg
